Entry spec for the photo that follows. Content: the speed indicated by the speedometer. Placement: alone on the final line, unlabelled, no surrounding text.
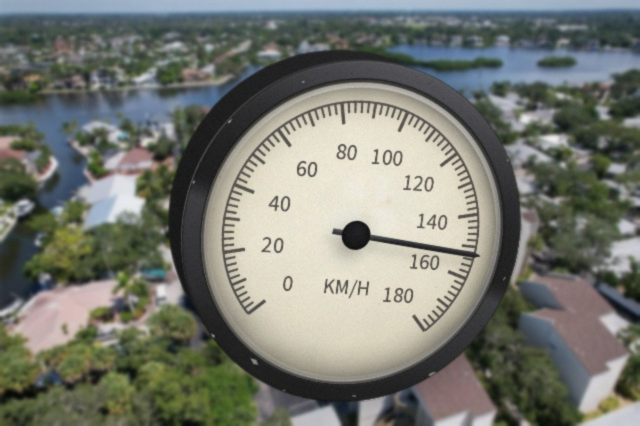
152 km/h
